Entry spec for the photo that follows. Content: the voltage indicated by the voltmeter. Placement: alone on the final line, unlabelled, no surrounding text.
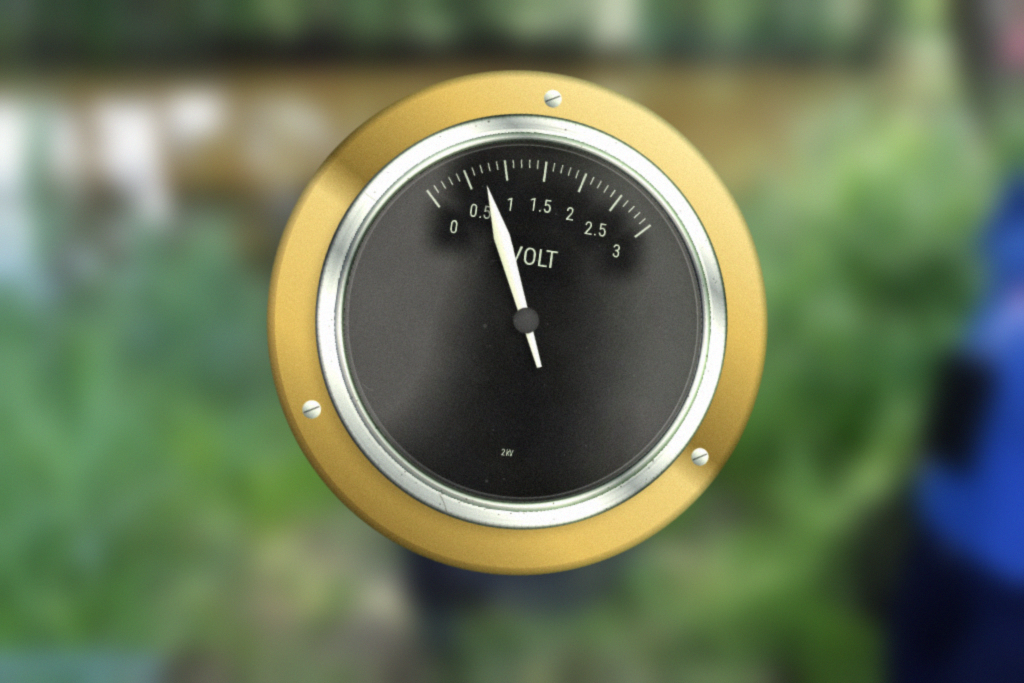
0.7 V
